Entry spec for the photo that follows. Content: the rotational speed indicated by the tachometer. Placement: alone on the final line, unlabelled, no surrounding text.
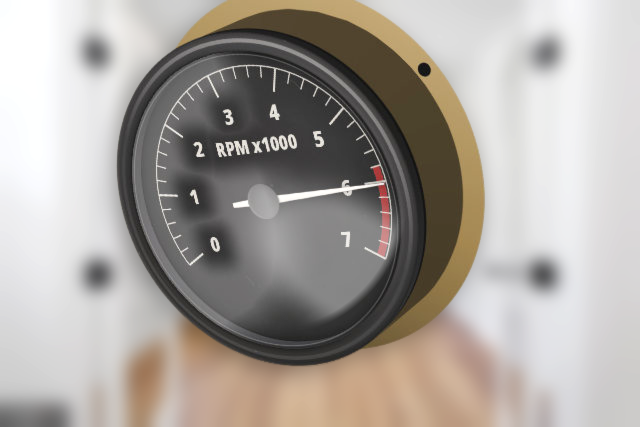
6000 rpm
